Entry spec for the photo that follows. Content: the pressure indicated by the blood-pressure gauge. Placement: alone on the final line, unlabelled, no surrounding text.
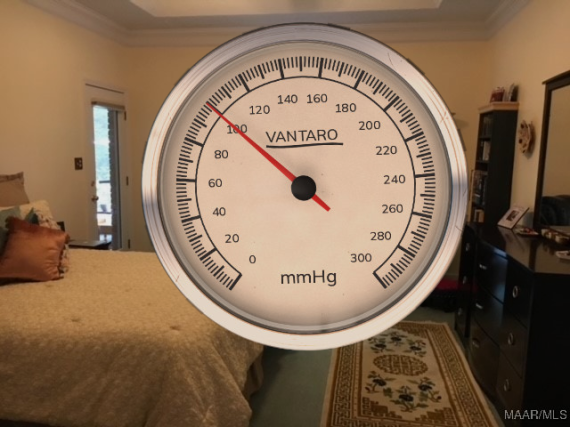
100 mmHg
